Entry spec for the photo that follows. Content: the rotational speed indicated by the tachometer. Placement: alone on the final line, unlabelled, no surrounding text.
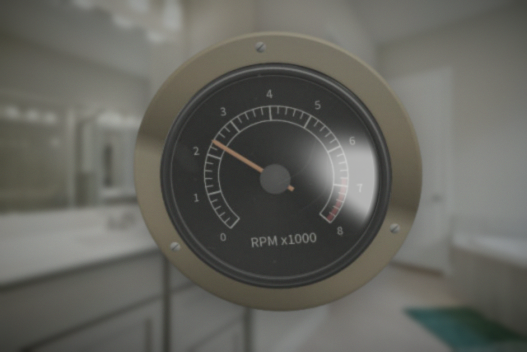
2400 rpm
